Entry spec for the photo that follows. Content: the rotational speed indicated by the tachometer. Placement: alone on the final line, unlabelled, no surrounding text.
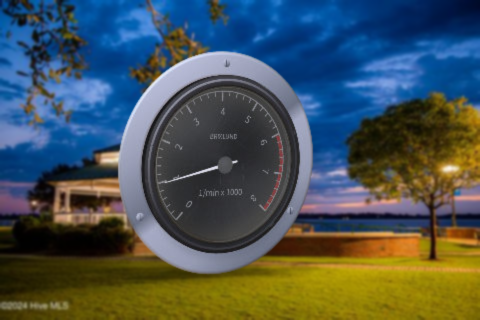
1000 rpm
